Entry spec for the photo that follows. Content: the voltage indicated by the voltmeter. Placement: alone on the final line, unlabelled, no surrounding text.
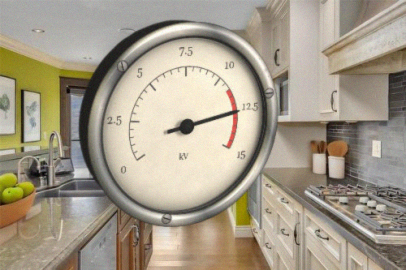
12.5 kV
